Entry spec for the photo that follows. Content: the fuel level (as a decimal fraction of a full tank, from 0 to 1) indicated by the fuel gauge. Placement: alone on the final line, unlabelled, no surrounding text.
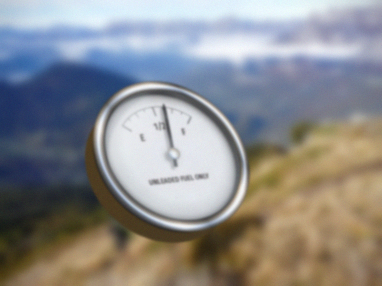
0.625
